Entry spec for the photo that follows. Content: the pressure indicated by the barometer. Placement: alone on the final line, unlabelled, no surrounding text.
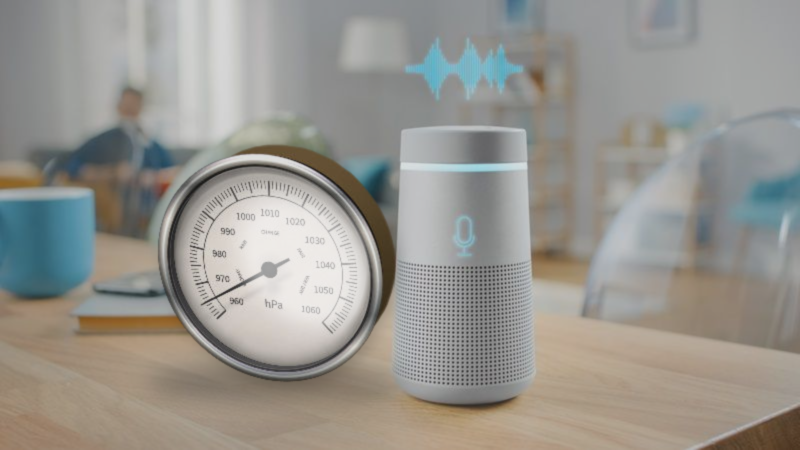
965 hPa
